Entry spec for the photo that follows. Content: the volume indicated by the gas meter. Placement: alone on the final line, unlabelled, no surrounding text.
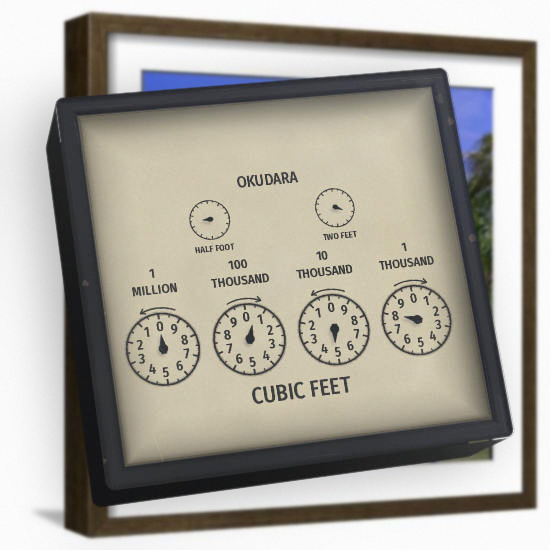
4800 ft³
